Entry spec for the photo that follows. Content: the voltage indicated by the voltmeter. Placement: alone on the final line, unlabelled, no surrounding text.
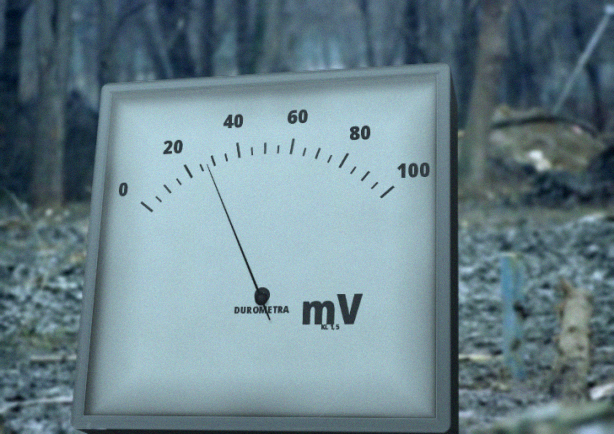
27.5 mV
